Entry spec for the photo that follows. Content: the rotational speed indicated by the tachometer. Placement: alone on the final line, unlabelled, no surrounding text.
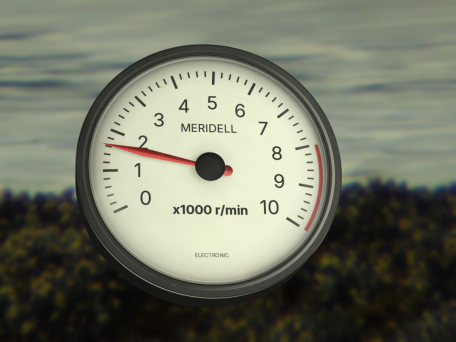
1600 rpm
